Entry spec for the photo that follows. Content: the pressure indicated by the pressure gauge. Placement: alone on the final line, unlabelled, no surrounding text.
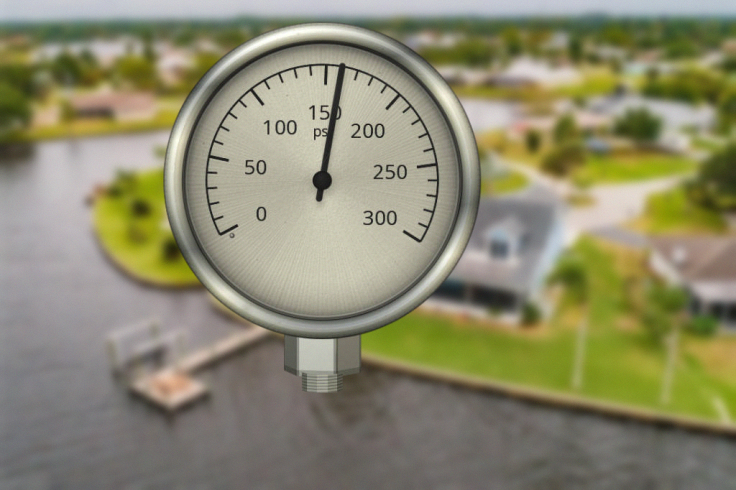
160 psi
